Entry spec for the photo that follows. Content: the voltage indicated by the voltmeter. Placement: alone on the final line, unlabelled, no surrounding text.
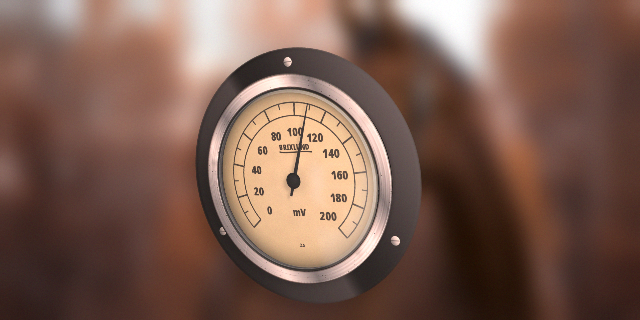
110 mV
